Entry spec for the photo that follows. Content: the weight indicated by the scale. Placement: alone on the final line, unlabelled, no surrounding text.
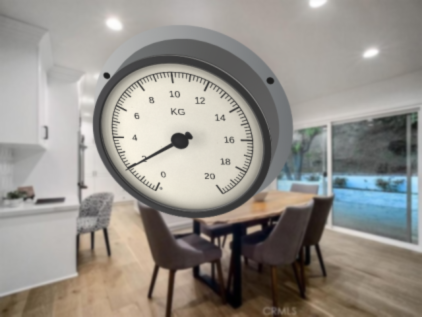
2 kg
